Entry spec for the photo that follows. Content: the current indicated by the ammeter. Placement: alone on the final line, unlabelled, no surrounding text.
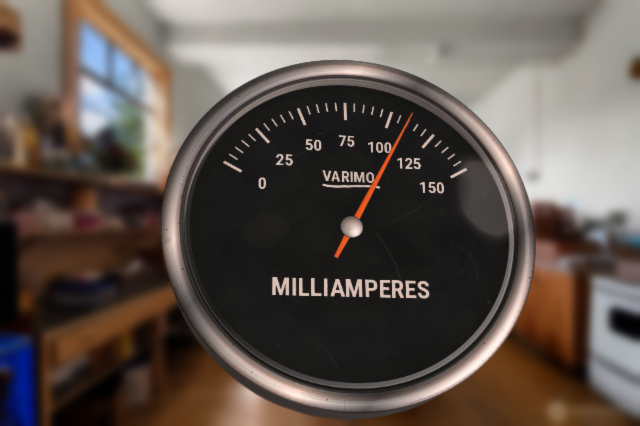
110 mA
